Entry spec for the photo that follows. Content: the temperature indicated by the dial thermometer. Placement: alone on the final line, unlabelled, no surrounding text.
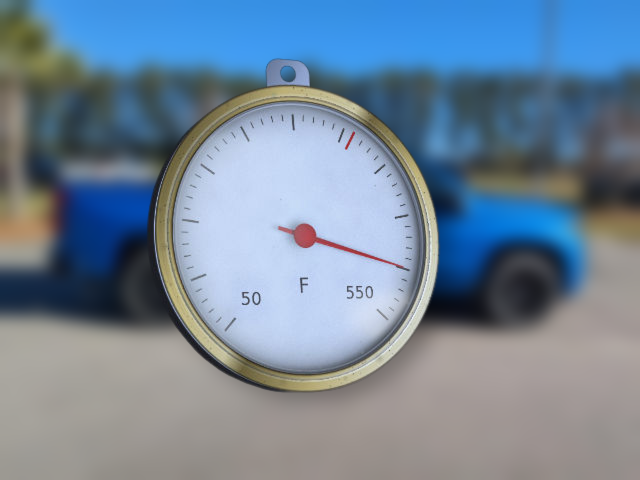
500 °F
